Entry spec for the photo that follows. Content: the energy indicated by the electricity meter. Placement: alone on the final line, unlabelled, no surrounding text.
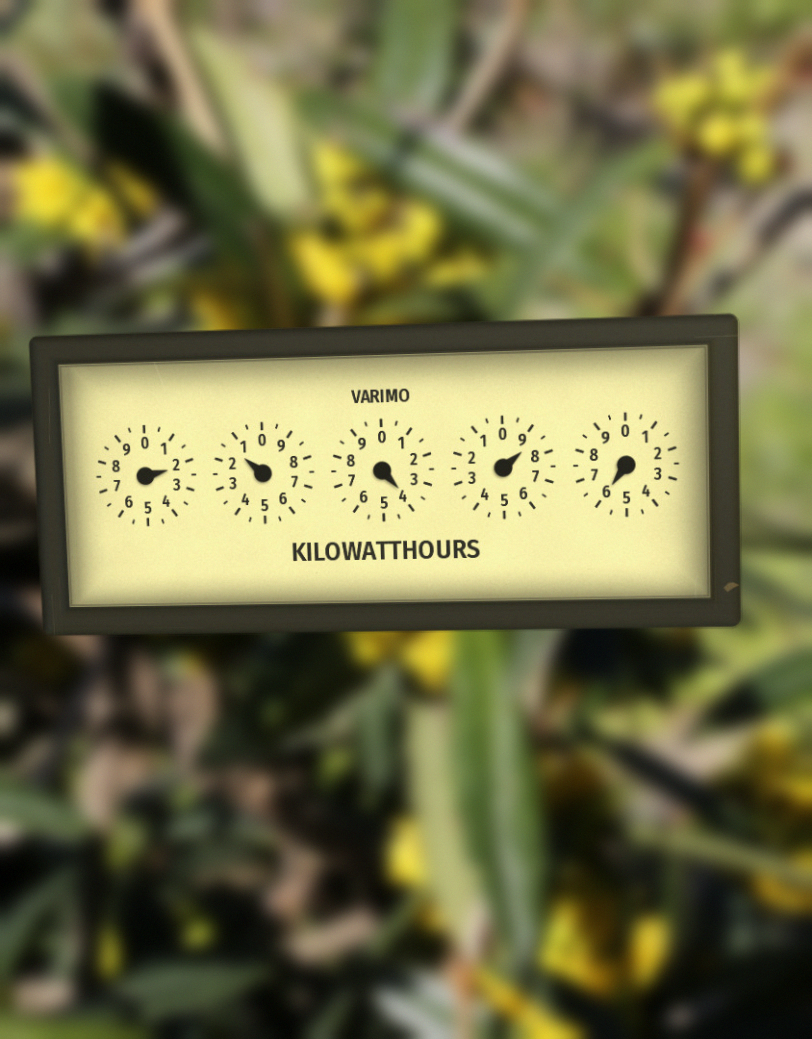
21386 kWh
